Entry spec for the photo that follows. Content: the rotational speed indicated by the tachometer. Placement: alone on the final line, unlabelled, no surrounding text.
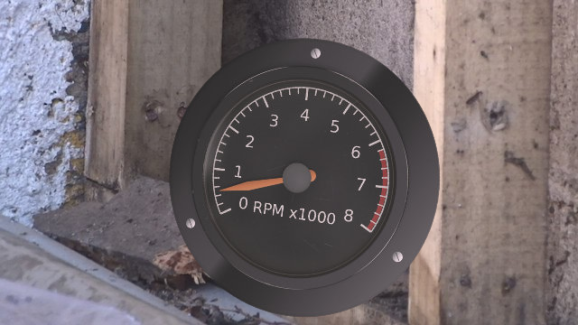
500 rpm
